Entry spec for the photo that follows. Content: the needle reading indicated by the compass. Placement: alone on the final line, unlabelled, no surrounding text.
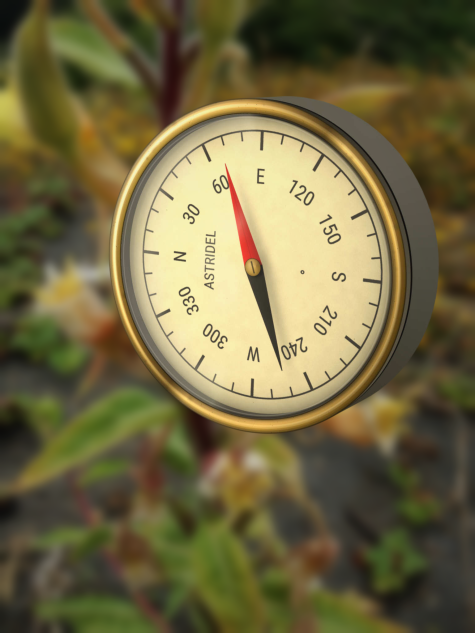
70 °
